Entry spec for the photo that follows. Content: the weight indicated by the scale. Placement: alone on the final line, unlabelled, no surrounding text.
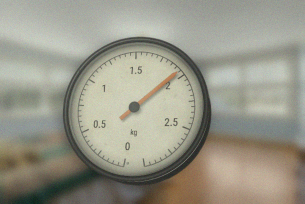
1.95 kg
